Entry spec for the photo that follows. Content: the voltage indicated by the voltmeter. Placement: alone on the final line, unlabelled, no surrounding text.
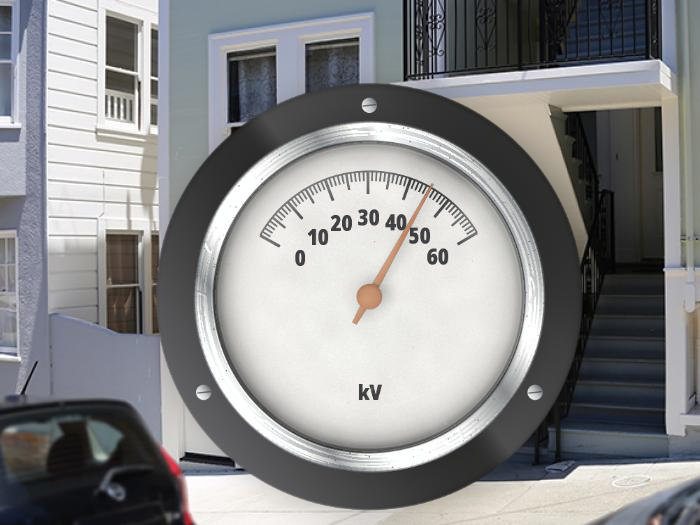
45 kV
